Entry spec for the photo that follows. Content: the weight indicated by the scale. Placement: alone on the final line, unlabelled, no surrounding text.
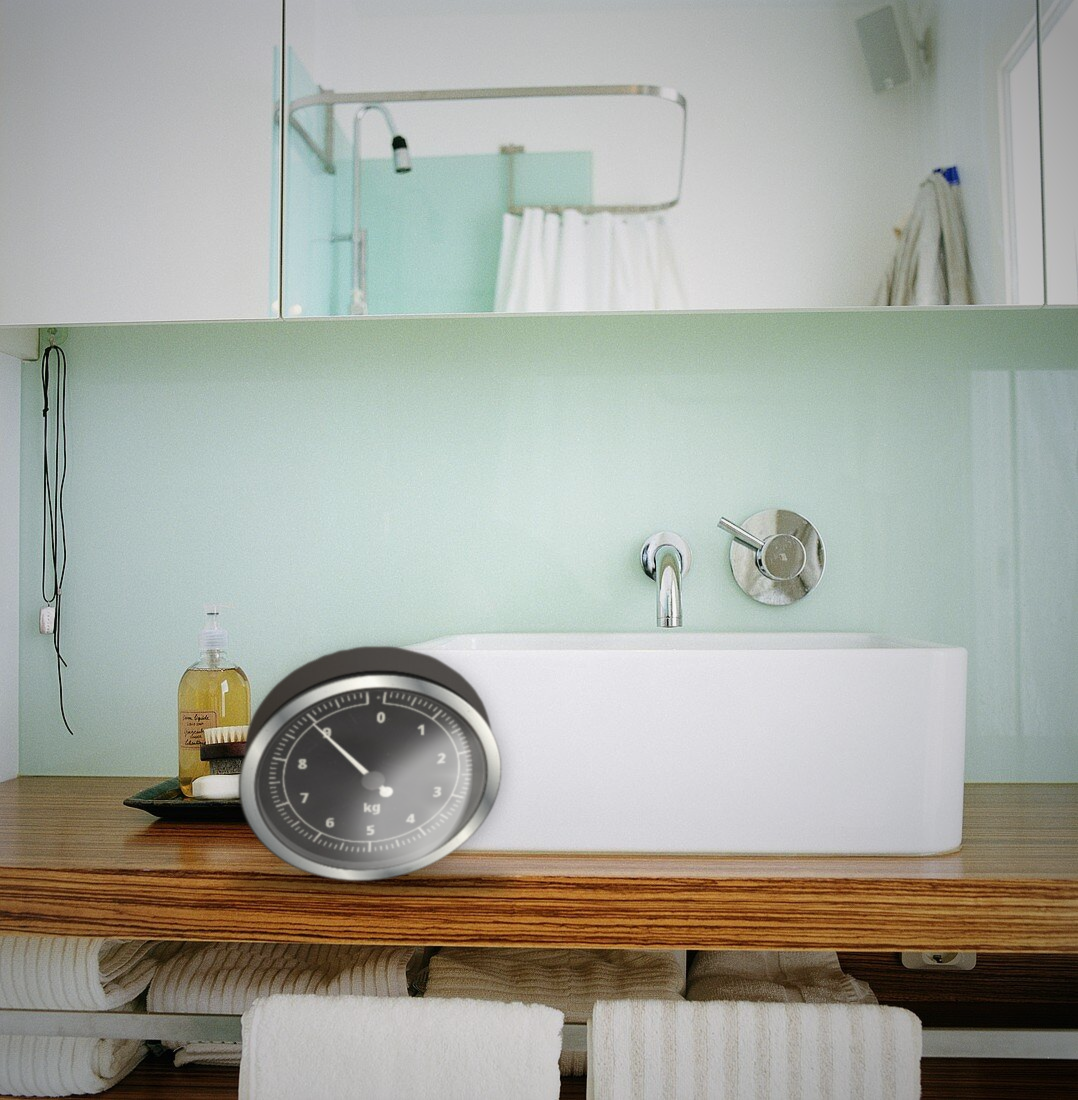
9 kg
